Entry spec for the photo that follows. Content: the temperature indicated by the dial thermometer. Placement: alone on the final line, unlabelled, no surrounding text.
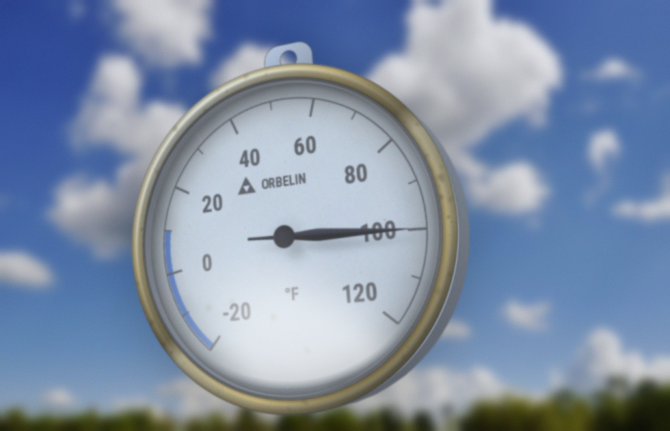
100 °F
